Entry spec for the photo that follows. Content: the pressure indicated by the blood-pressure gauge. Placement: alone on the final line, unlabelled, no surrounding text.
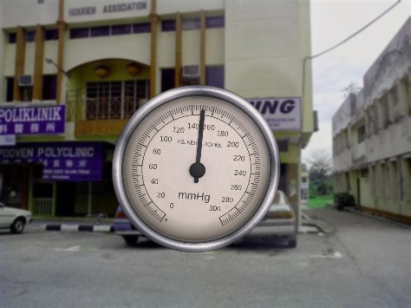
150 mmHg
